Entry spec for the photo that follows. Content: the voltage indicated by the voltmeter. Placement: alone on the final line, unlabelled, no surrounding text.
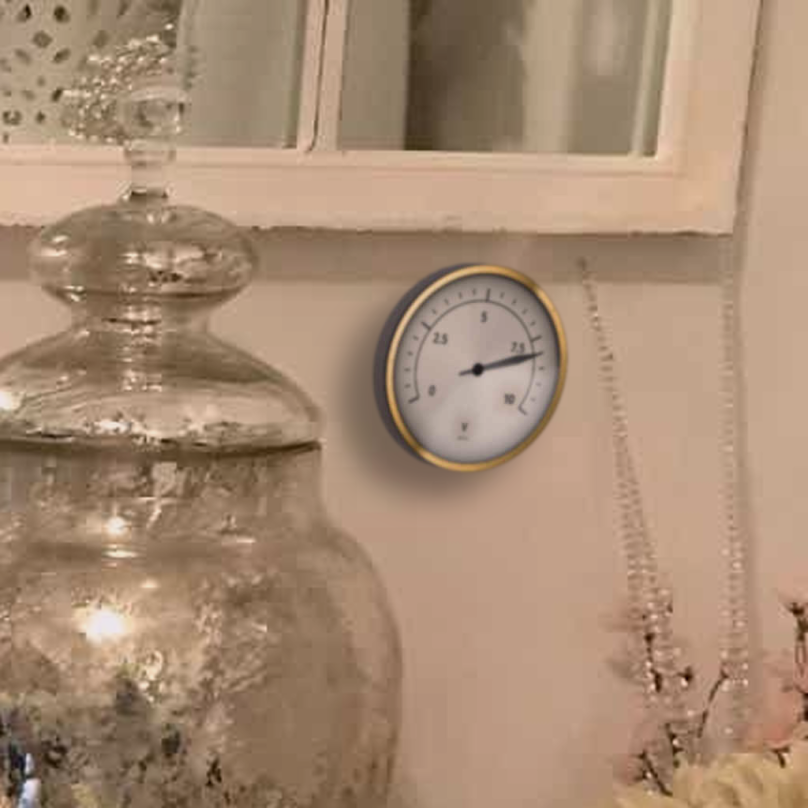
8 V
